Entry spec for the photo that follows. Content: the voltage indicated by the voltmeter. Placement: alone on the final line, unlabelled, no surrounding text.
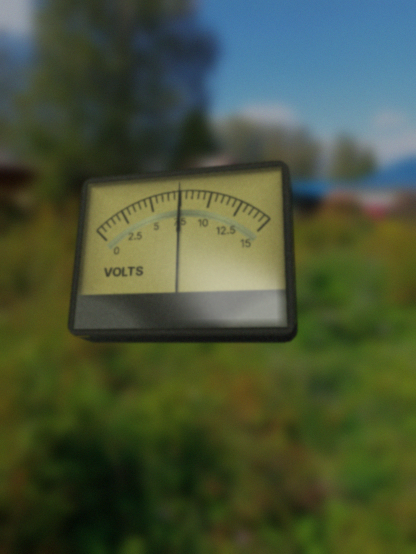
7.5 V
